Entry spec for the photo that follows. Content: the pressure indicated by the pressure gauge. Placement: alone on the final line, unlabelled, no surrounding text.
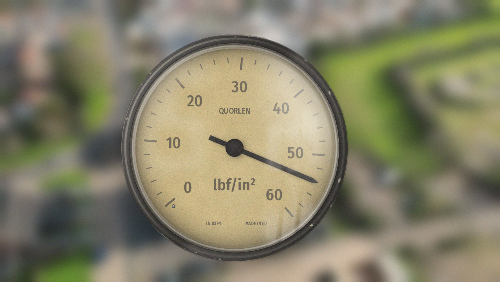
54 psi
